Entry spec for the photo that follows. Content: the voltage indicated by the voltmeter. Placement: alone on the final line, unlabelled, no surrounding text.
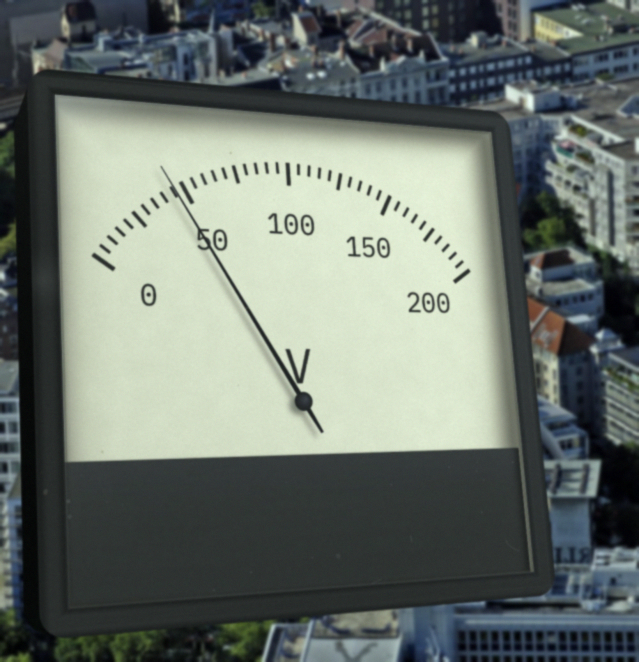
45 V
